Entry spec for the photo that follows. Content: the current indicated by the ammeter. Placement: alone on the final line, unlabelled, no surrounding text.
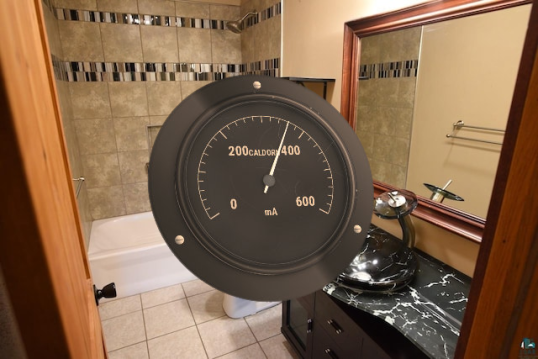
360 mA
